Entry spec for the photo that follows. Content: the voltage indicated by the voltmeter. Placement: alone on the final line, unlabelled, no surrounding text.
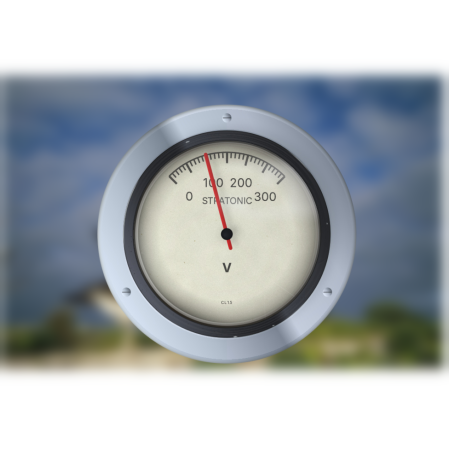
100 V
